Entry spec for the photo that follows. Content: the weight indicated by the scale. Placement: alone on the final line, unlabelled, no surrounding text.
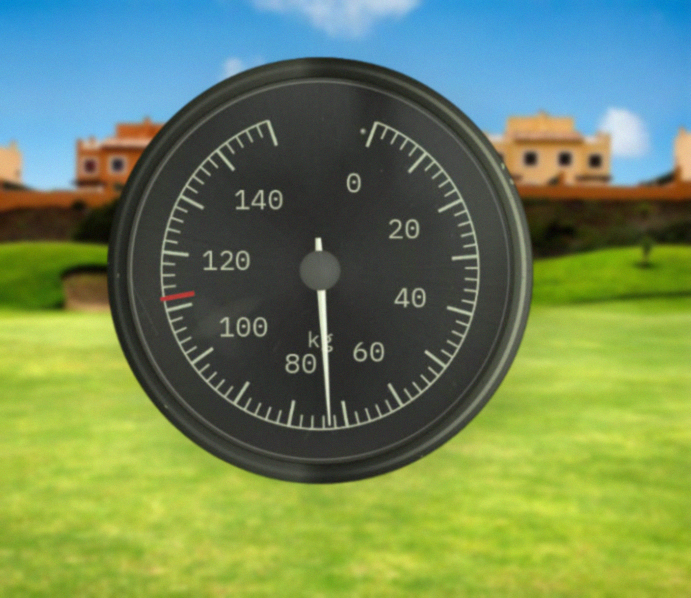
73 kg
